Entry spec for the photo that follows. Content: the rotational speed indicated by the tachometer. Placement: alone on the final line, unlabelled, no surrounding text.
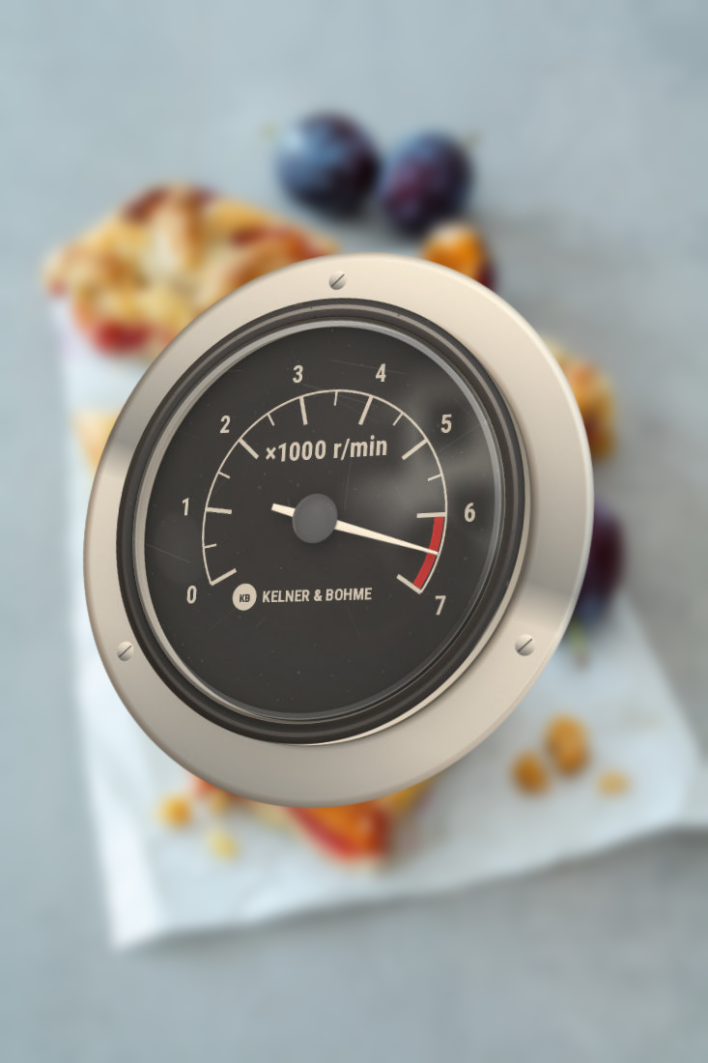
6500 rpm
